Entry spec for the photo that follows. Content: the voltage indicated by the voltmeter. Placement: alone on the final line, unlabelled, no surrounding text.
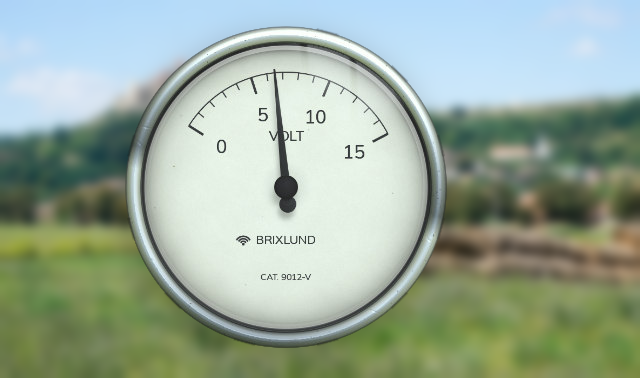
6.5 V
